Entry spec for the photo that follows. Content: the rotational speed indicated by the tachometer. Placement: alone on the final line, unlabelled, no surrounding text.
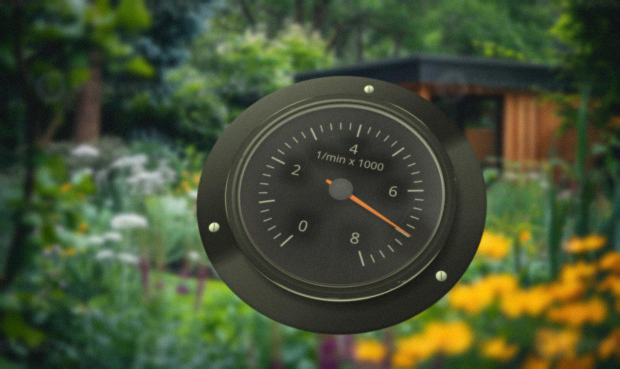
7000 rpm
